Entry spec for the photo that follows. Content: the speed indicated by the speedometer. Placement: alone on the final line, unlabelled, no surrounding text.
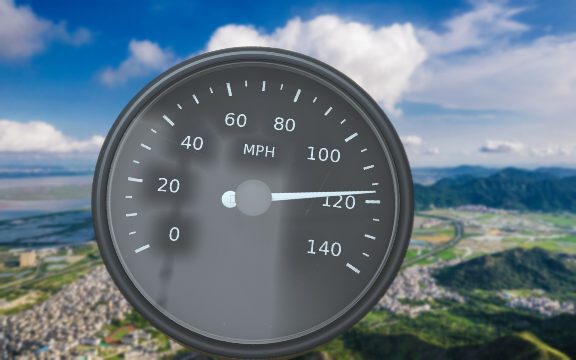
117.5 mph
